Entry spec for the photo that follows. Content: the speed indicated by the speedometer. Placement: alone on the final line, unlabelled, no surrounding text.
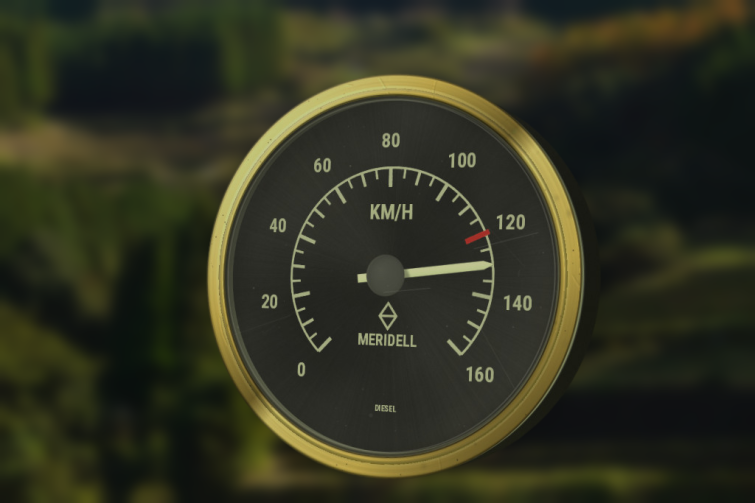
130 km/h
